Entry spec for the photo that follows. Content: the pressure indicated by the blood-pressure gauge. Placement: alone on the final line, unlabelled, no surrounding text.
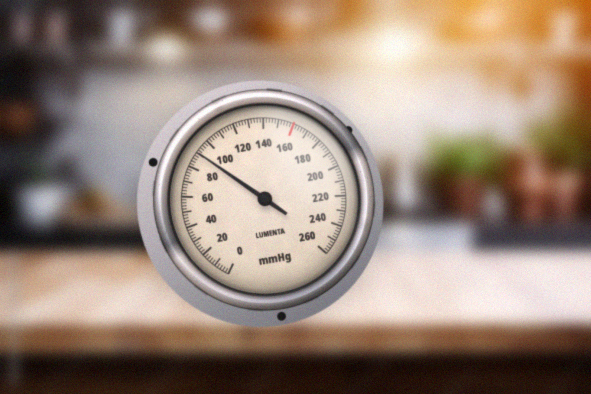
90 mmHg
